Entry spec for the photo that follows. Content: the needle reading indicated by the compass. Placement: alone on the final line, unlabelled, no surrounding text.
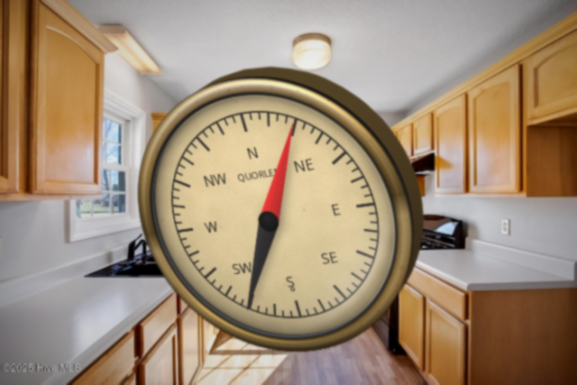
30 °
